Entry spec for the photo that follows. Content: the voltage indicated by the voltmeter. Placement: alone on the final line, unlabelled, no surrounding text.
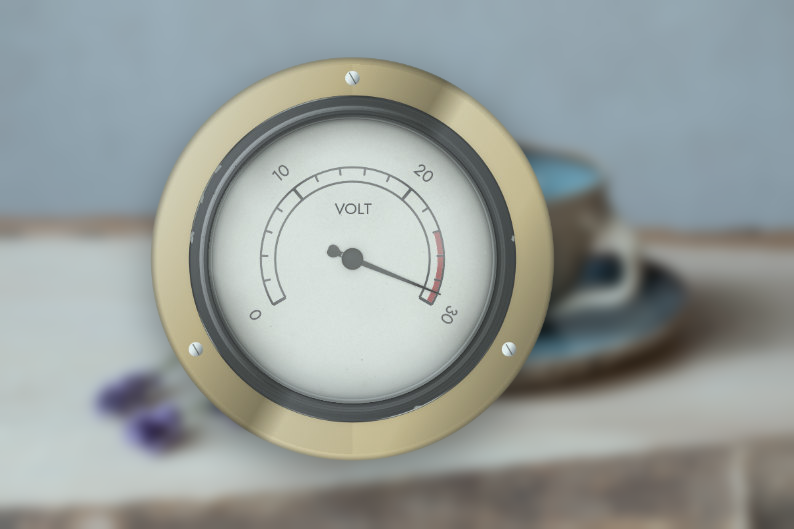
29 V
